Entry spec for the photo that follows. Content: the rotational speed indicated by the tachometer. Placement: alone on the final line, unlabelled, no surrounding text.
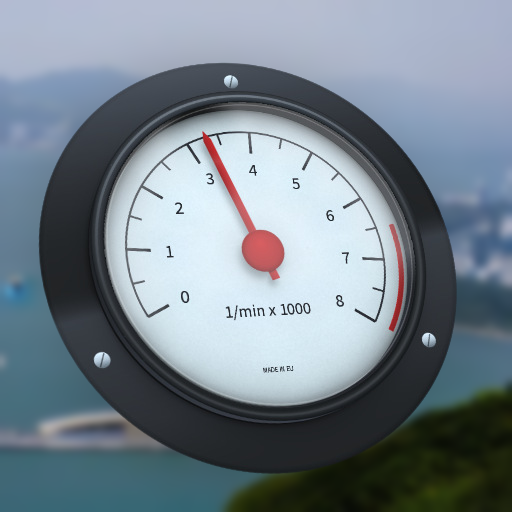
3250 rpm
